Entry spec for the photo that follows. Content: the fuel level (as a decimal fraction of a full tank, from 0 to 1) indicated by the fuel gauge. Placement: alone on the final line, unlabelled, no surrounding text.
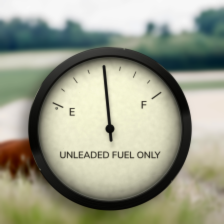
0.5
